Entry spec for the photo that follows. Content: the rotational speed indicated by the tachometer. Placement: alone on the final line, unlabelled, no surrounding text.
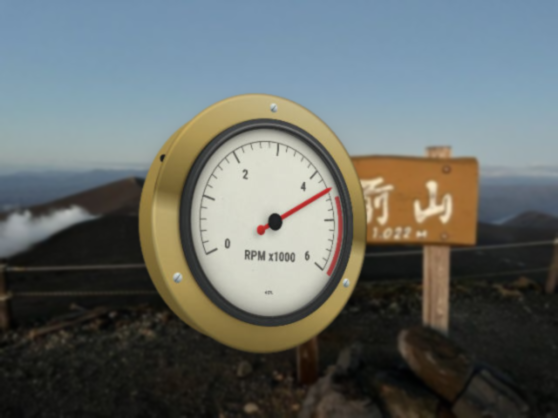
4400 rpm
